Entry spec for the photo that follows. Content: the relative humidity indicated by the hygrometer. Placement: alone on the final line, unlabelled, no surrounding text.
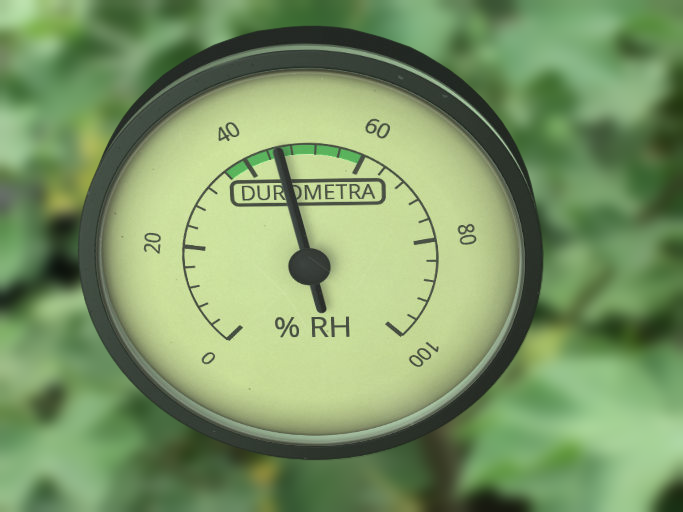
46 %
